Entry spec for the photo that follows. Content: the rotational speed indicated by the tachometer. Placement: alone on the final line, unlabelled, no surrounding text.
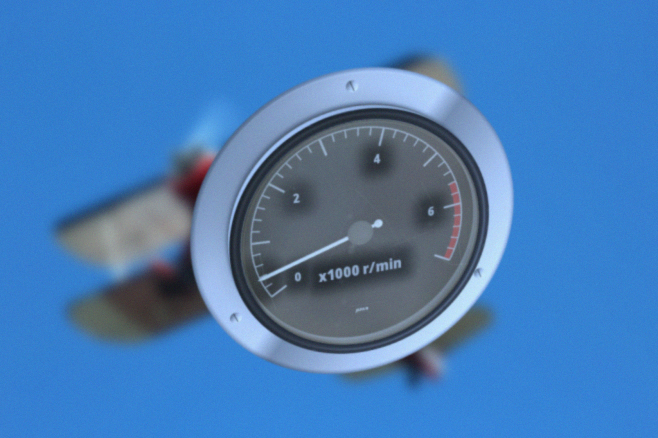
400 rpm
